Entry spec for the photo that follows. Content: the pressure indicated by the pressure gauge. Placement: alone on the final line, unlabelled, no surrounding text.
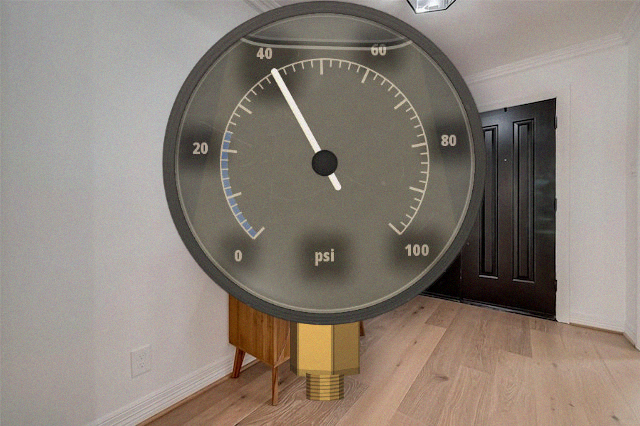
40 psi
